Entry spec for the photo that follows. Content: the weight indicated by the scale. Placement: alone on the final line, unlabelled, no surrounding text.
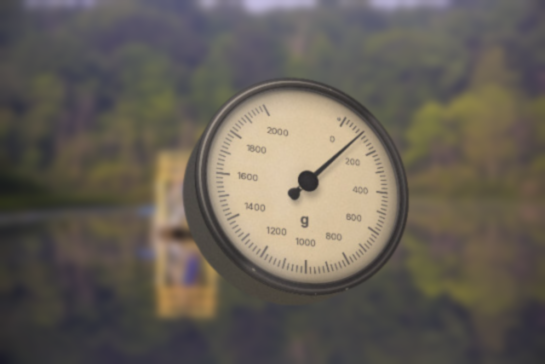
100 g
